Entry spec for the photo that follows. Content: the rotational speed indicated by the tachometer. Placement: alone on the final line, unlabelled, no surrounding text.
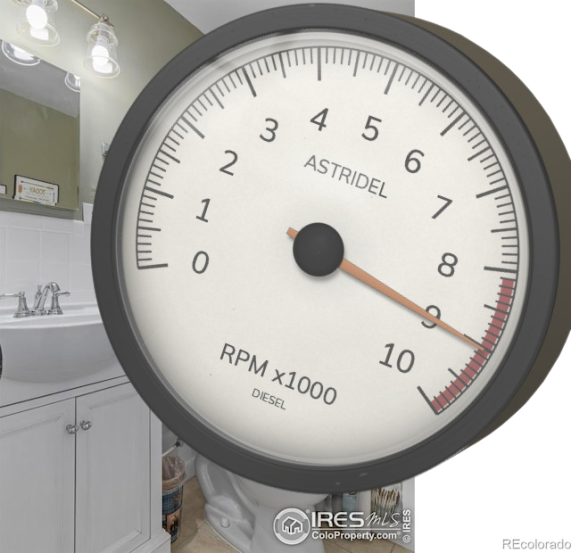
9000 rpm
